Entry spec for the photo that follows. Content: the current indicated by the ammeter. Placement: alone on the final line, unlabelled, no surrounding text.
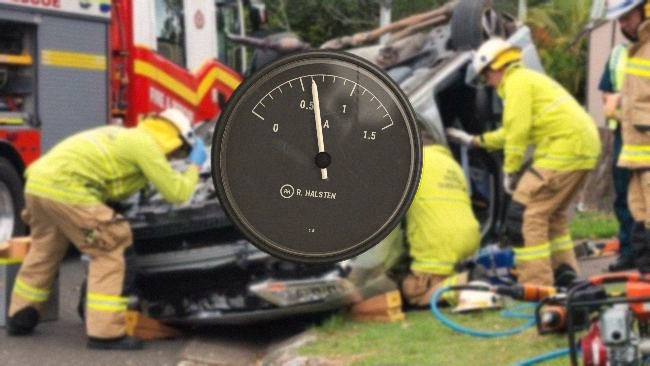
0.6 A
